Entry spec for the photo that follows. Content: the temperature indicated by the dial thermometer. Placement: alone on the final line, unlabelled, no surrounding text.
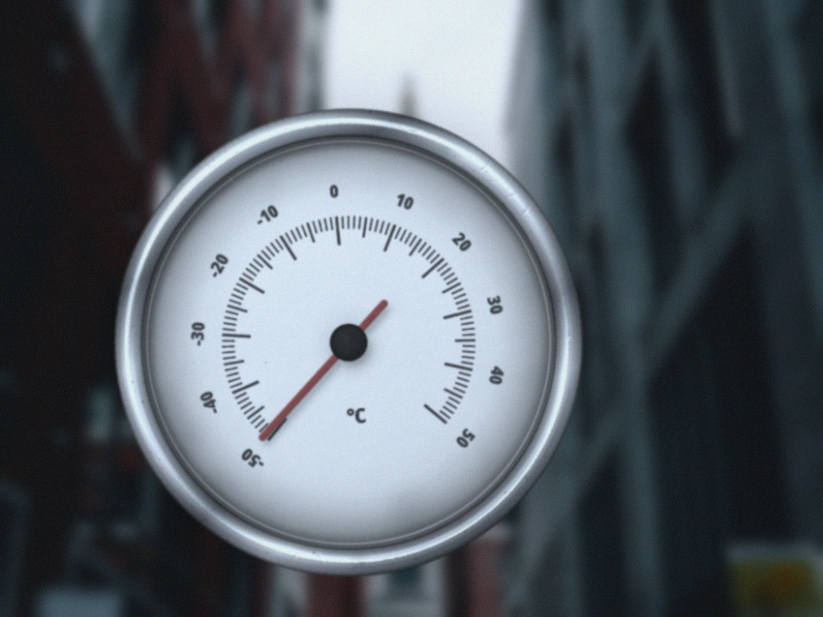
-49 °C
